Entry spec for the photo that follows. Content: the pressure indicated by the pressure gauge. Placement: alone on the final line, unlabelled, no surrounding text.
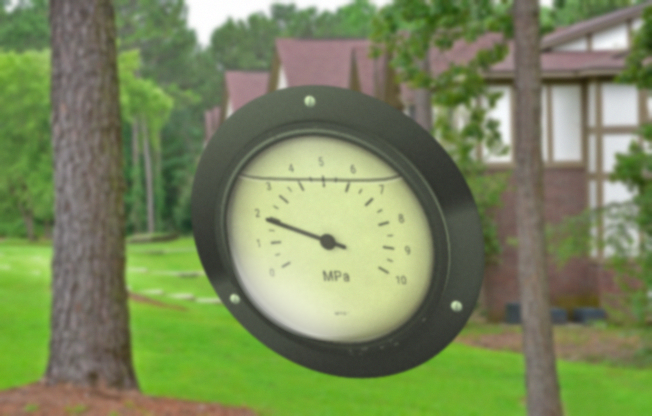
2 MPa
